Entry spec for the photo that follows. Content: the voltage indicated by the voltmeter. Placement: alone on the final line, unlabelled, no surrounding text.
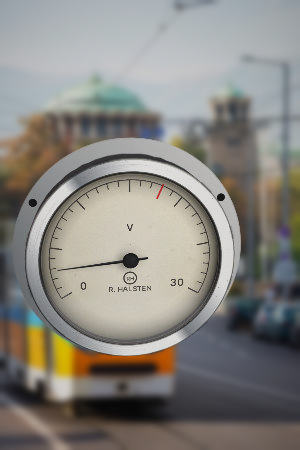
3 V
